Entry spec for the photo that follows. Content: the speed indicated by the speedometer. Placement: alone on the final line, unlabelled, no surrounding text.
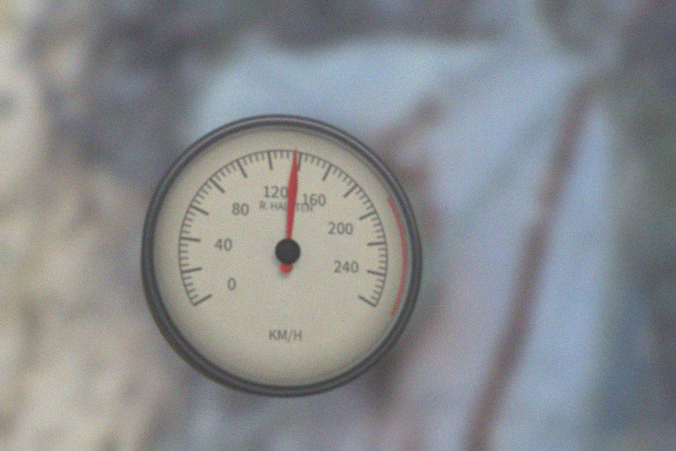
136 km/h
